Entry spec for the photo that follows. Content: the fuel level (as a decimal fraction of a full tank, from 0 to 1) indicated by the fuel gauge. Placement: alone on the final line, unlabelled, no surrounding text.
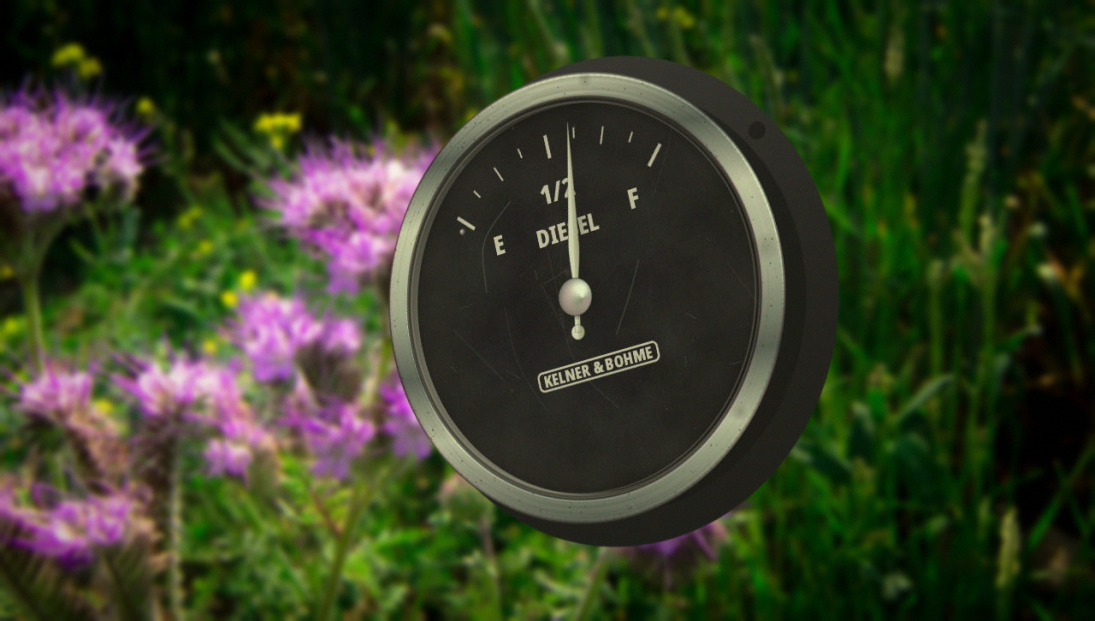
0.625
